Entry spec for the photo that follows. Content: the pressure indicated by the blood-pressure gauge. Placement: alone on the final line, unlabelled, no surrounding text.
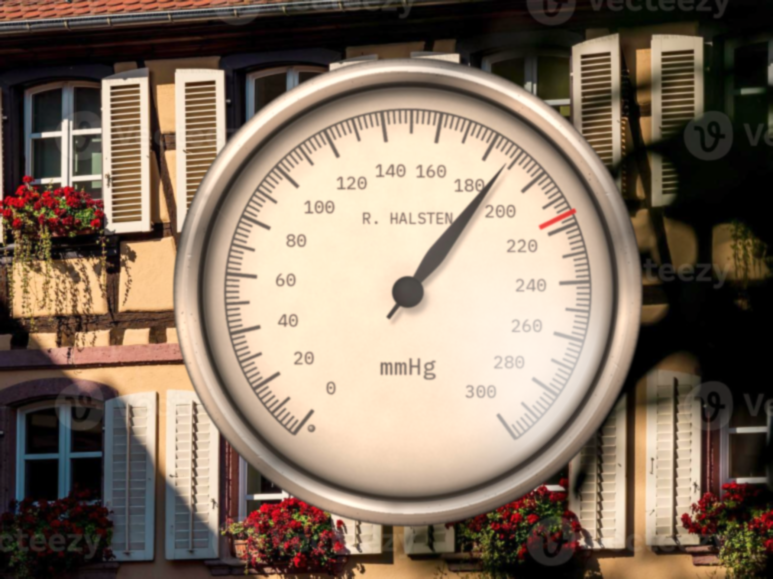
188 mmHg
